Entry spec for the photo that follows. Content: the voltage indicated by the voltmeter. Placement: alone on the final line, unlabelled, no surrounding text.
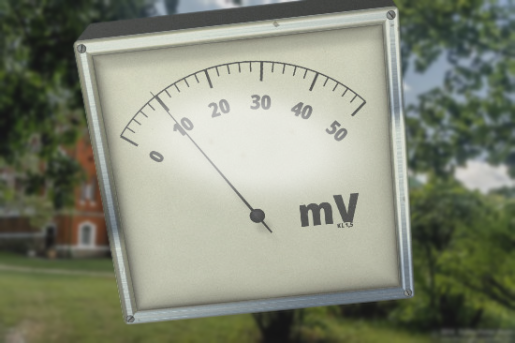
10 mV
